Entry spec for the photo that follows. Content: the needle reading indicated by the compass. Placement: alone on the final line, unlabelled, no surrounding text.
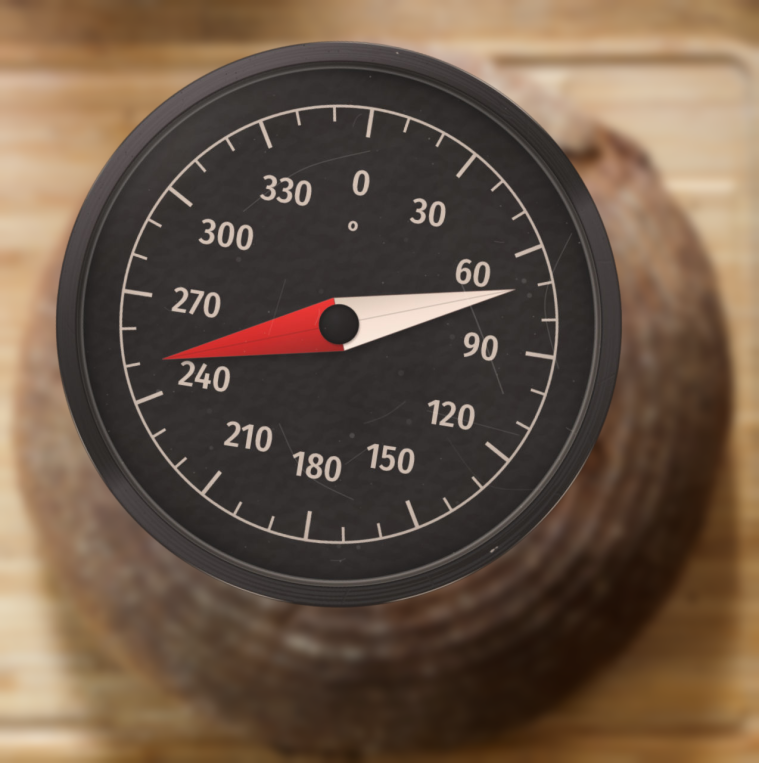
250 °
